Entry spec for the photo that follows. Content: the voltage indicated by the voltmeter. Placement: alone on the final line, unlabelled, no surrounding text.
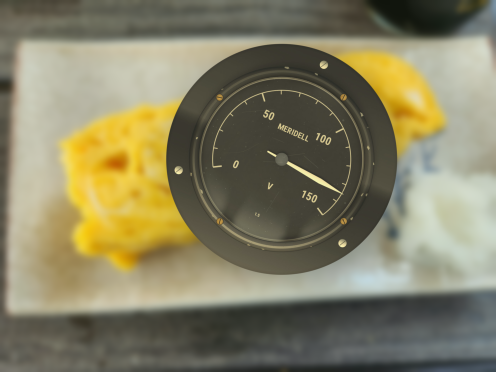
135 V
